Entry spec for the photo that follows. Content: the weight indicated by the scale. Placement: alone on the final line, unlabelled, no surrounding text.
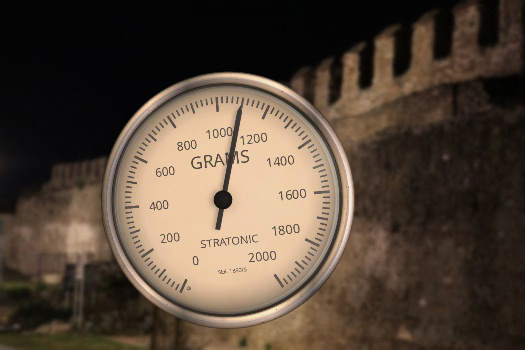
1100 g
